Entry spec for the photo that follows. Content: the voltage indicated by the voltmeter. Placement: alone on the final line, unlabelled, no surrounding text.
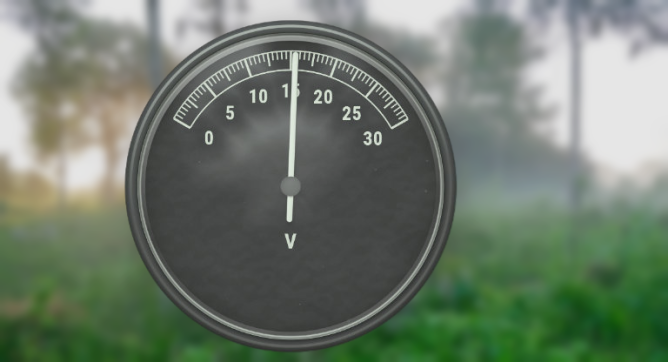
15.5 V
